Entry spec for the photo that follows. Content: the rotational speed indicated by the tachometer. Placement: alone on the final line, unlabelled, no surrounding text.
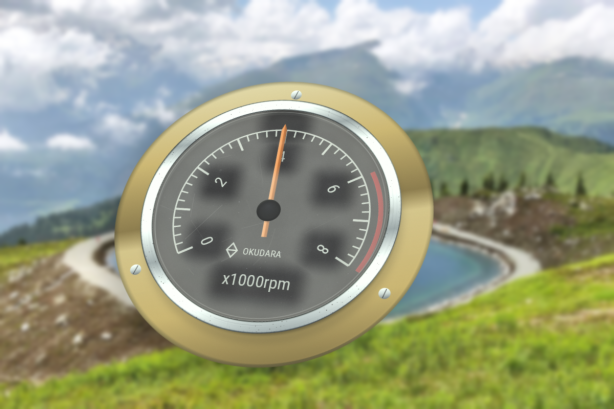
4000 rpm
